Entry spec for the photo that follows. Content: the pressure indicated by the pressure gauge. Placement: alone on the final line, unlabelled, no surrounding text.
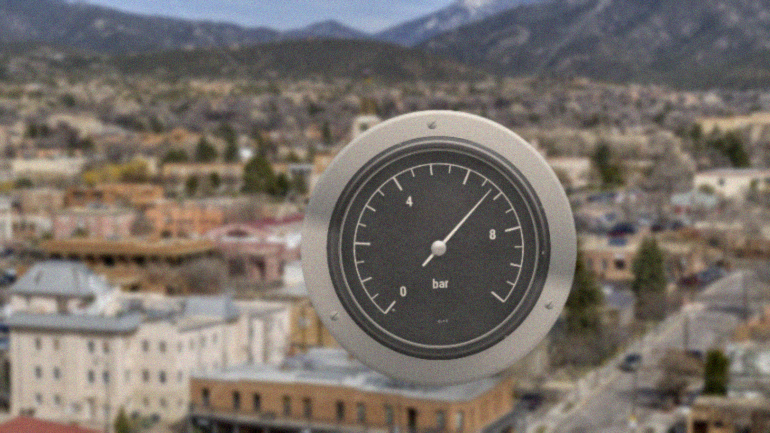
6.75 bar
